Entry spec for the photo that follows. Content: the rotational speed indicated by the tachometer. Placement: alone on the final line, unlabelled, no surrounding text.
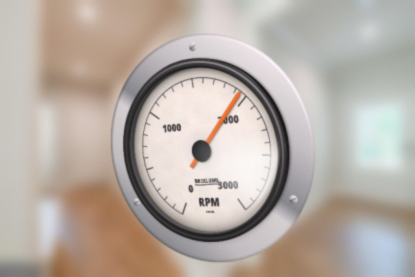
1950 rpm
